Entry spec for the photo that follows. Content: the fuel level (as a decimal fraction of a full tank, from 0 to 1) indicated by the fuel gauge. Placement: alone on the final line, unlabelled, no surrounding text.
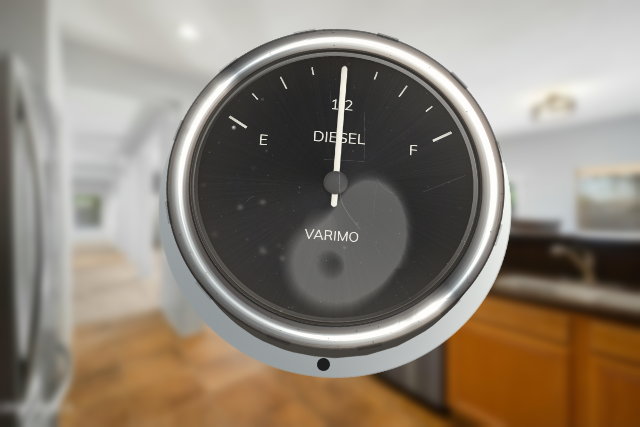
0.5
